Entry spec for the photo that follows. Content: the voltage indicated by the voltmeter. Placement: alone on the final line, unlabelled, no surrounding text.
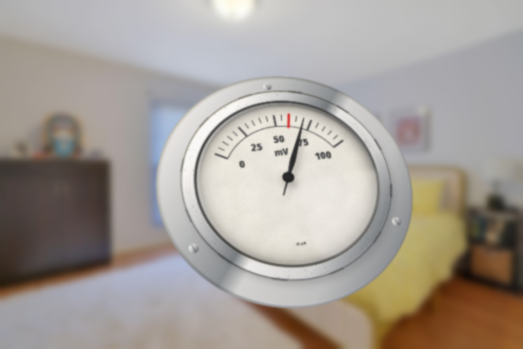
70 mV
